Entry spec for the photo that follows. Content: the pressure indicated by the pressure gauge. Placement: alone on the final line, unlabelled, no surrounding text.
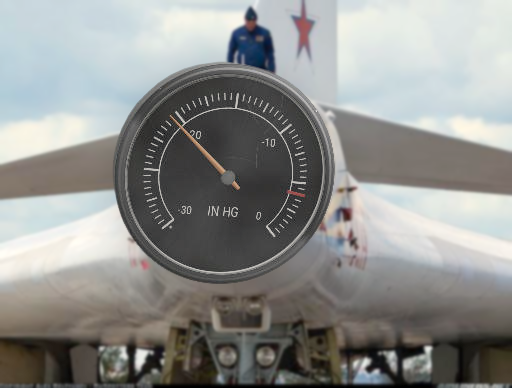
-20.5 inHg
